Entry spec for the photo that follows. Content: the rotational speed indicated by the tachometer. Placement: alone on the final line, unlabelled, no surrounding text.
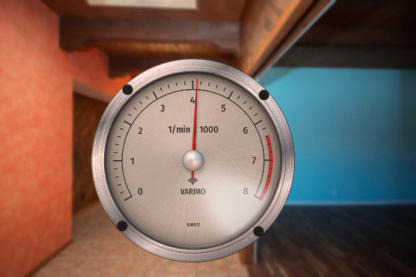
4100 rpm
